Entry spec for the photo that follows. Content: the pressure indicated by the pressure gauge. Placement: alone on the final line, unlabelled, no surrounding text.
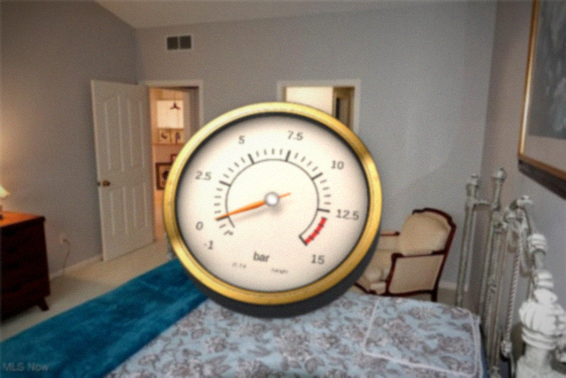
0 bar
